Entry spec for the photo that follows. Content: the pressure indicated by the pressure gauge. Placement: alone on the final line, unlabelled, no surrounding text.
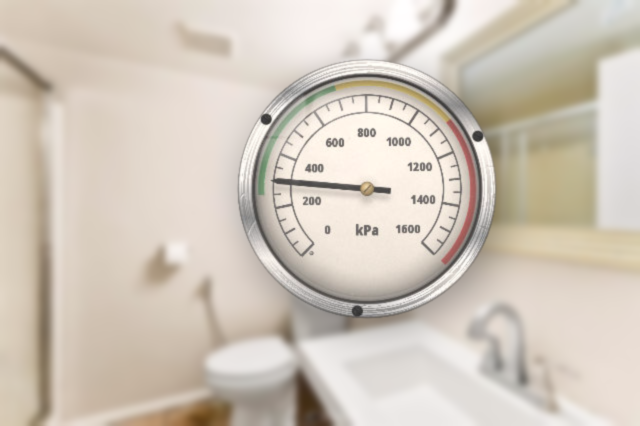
300 kPa
